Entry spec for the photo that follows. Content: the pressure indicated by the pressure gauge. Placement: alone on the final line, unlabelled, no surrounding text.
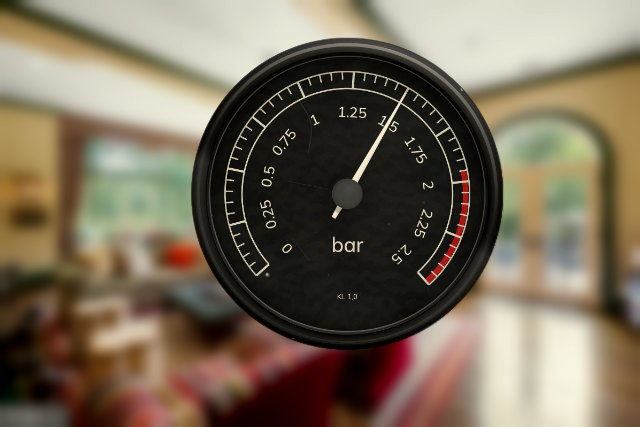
1.5 bar
